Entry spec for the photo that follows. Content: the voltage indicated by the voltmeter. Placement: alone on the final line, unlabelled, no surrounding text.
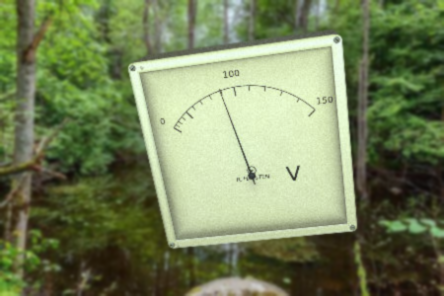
90 V
